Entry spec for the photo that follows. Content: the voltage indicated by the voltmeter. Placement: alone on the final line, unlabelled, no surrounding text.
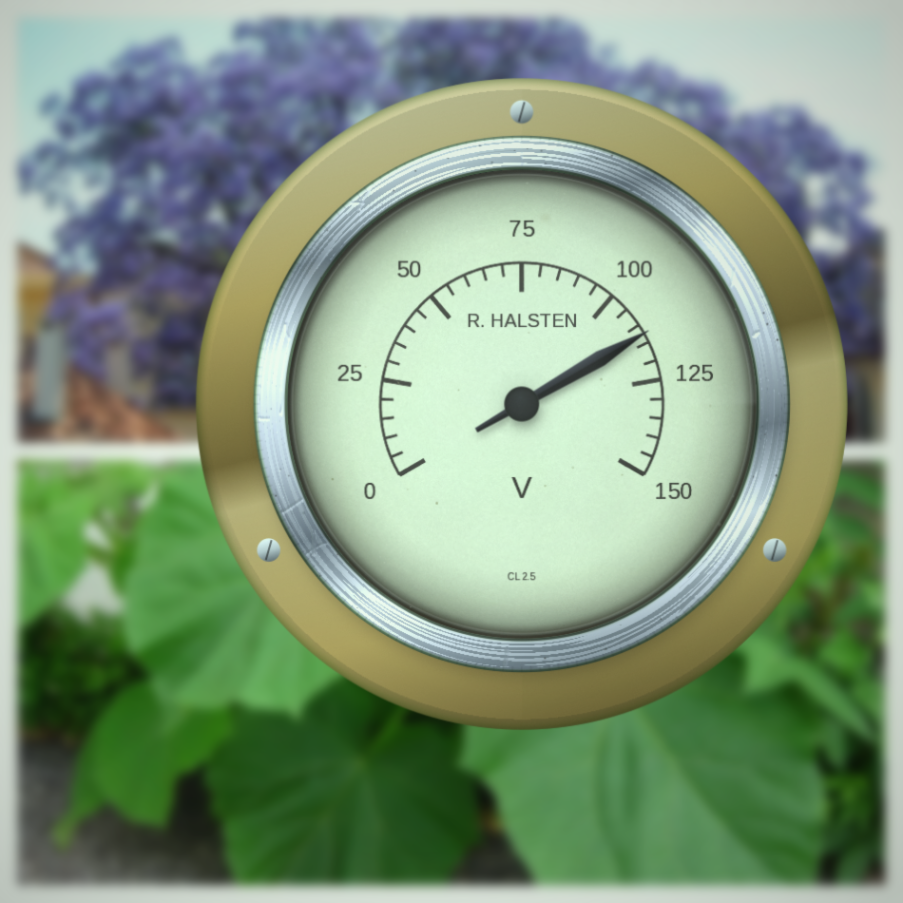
112.5 V
